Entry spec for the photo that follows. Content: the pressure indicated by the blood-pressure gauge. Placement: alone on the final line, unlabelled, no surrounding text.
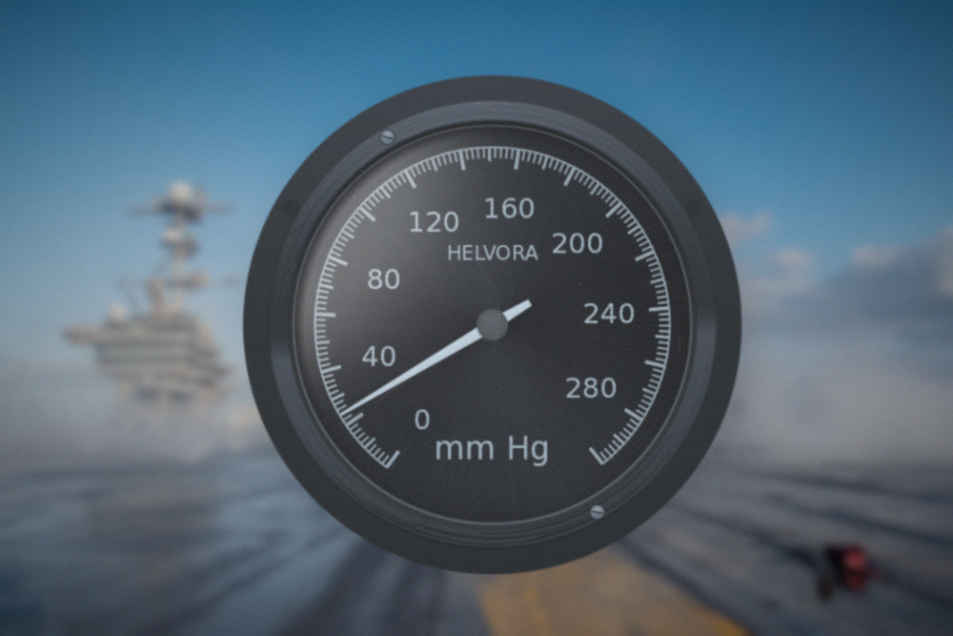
24 mmHg
